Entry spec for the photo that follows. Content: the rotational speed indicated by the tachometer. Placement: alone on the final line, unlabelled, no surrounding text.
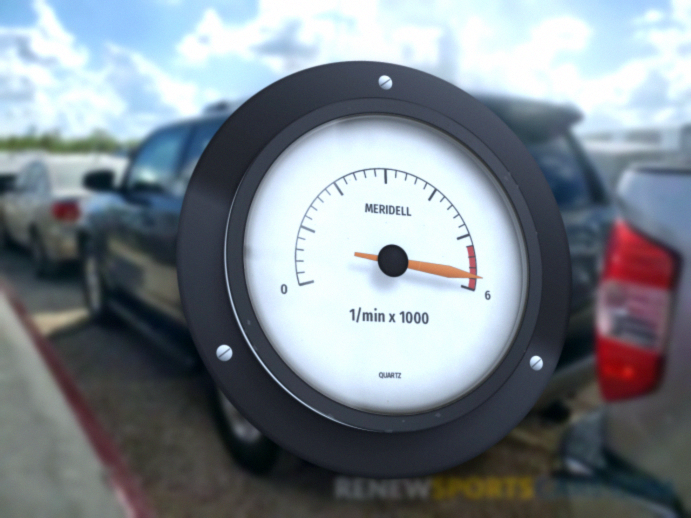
5800 rpm
